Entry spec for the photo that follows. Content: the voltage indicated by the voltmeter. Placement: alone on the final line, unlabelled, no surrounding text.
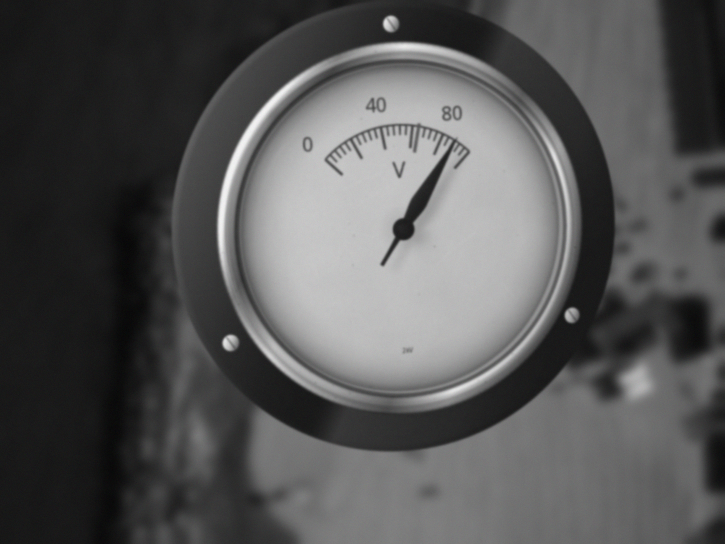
88 V
